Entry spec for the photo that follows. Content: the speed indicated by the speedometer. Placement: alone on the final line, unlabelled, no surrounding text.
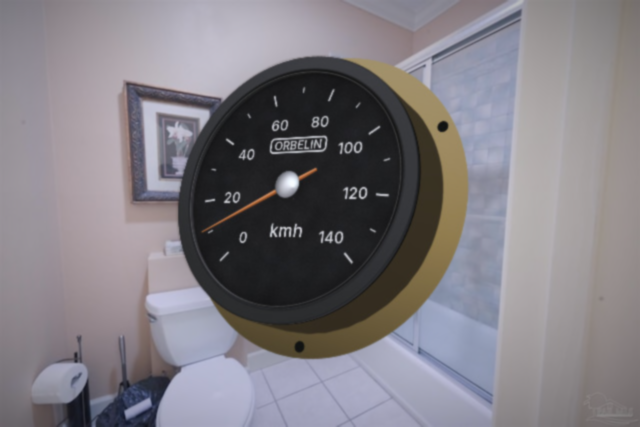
10 km/h
